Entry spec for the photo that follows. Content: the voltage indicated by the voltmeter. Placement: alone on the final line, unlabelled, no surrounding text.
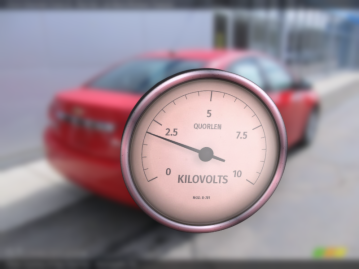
2 kV
